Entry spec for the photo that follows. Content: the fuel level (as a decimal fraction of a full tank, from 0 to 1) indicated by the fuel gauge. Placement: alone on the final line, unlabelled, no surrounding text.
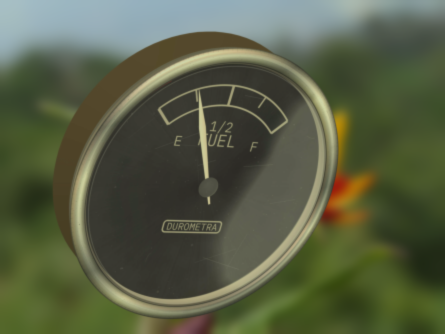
0.25
